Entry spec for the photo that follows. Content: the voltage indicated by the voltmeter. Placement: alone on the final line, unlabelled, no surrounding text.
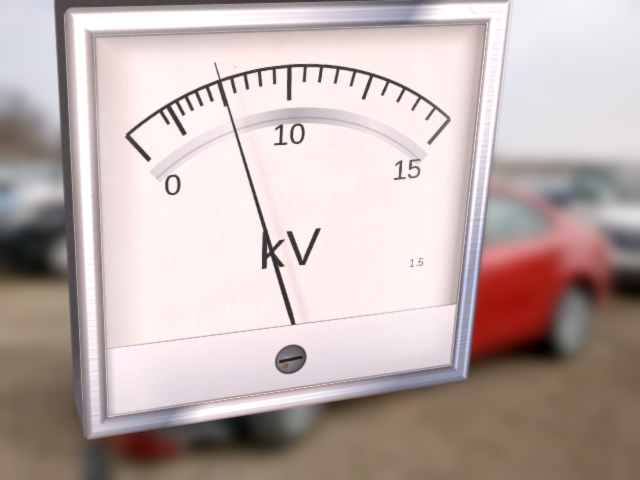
7.5 kV
